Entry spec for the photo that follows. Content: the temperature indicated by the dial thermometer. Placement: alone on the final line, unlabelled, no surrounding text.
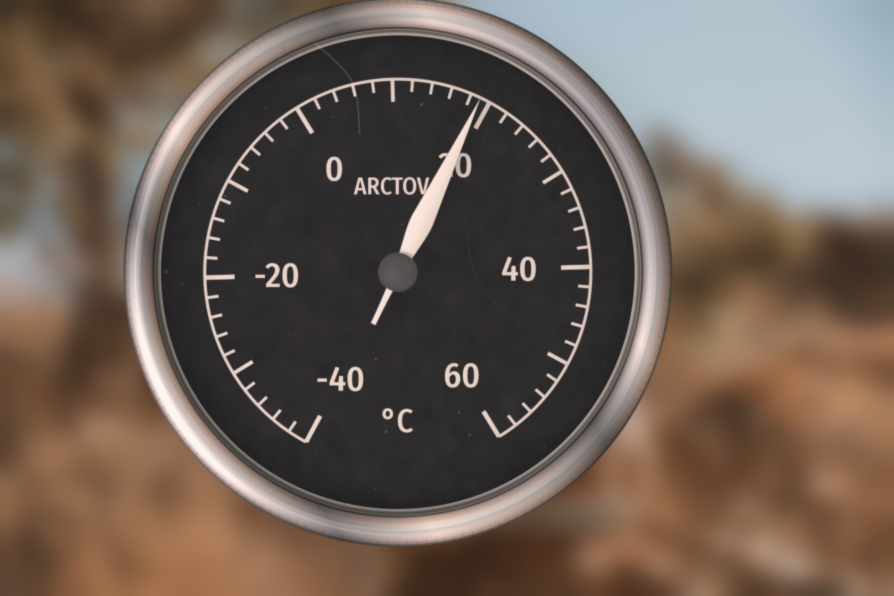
19 °C
